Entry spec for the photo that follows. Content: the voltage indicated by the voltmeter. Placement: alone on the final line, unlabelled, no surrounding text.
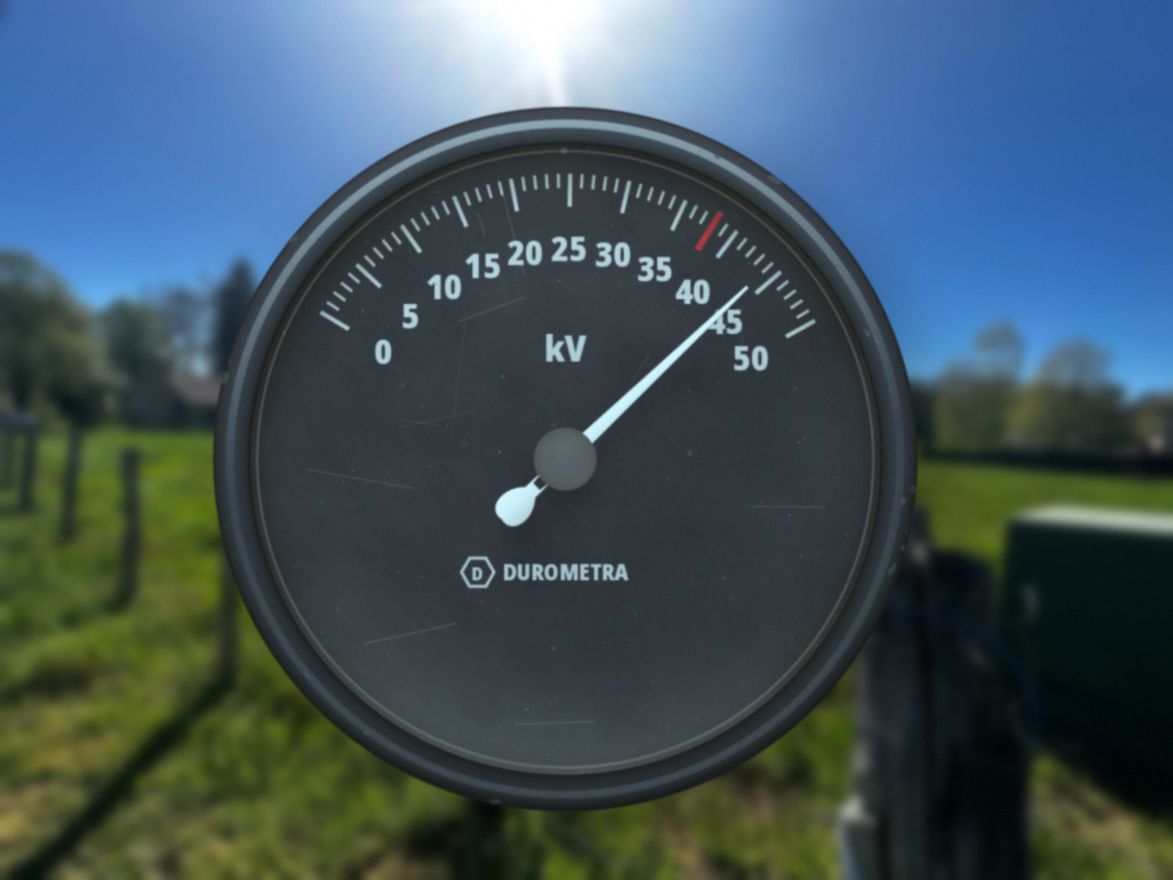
44 kV
